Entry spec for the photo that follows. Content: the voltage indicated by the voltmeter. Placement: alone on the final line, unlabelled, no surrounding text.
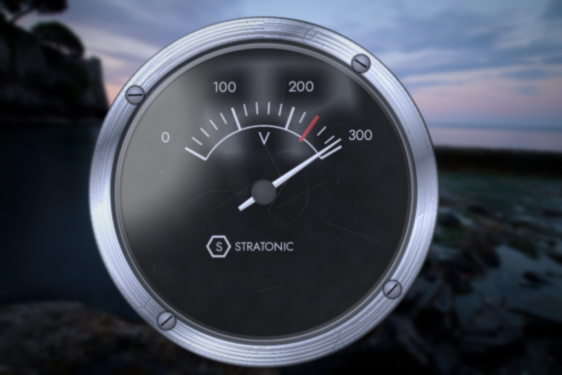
290 V
